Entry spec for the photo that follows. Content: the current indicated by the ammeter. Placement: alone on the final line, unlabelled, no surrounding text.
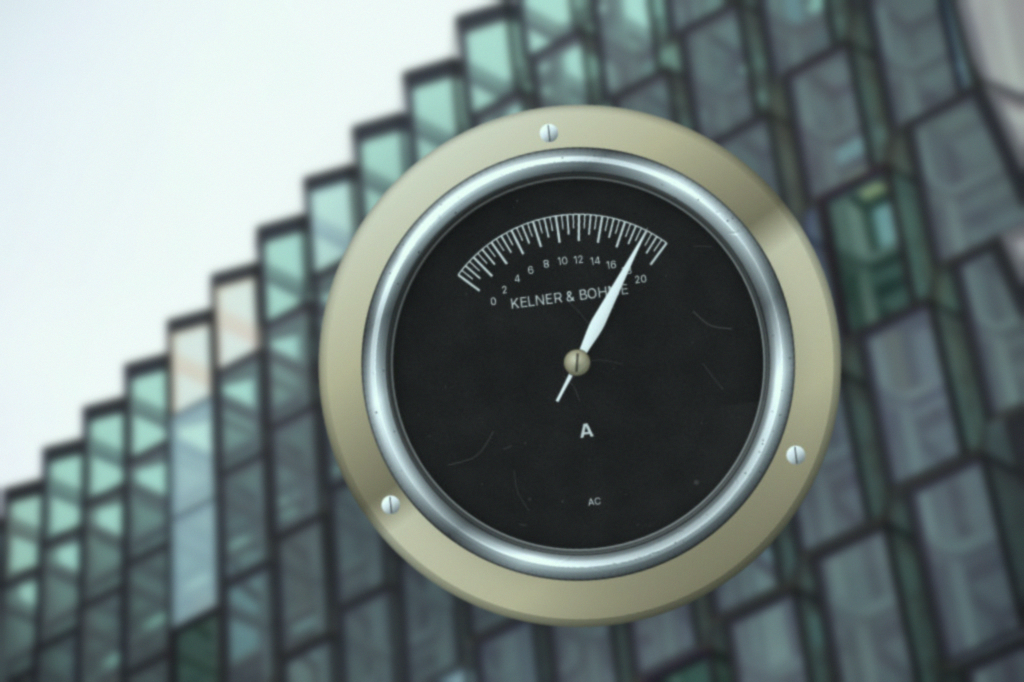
18 A
